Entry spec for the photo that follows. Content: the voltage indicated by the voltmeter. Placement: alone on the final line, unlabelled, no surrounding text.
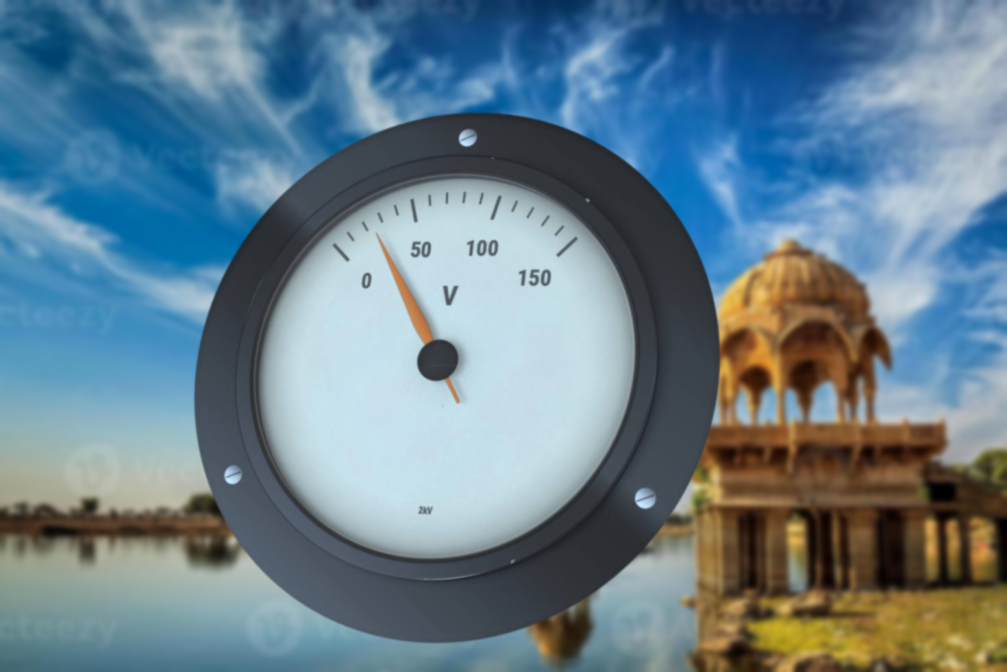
25 V
